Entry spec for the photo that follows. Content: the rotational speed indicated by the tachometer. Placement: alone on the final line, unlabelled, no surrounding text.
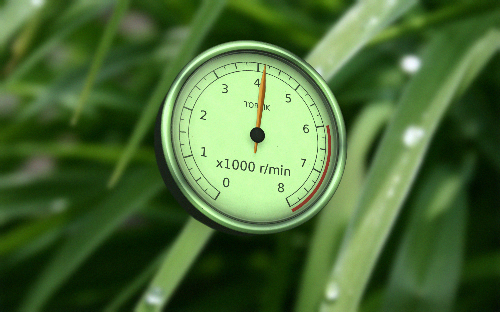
4125 rpm
